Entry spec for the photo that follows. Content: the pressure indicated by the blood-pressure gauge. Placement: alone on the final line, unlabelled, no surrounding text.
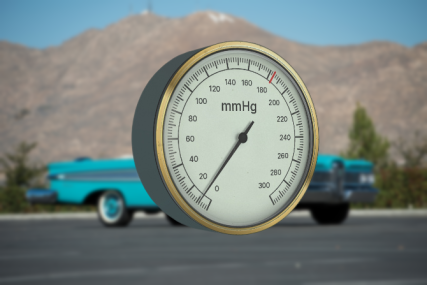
10 mmHg
